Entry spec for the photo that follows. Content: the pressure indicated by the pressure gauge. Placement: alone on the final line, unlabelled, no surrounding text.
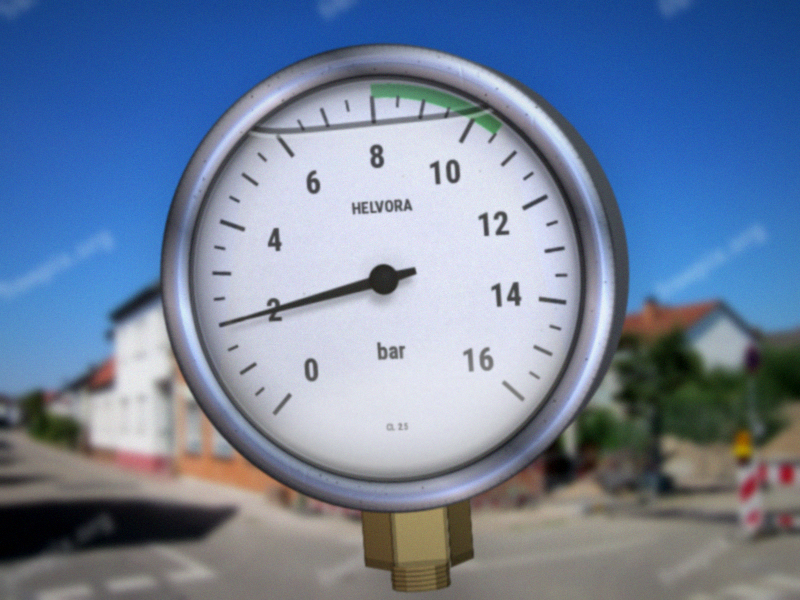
2 bar
